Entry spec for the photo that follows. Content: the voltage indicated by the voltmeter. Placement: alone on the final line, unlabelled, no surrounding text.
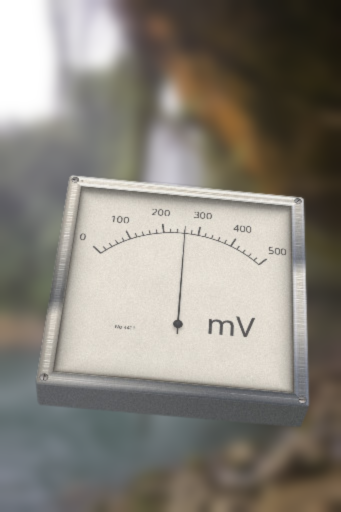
260 mV
